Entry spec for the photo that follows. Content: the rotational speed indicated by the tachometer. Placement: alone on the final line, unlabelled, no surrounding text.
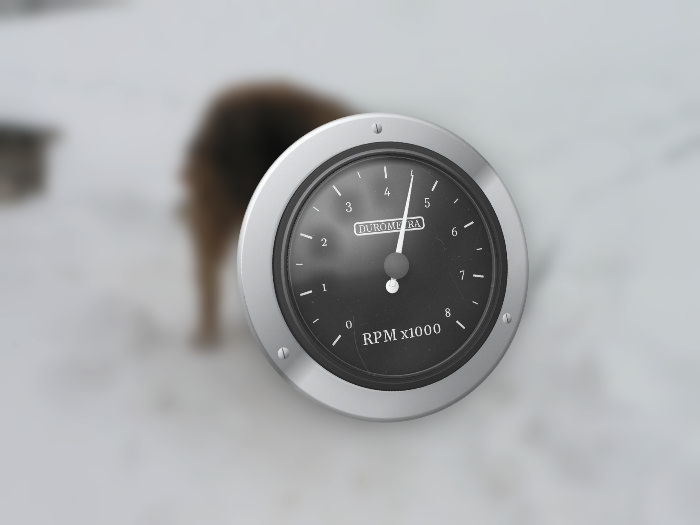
4500 rpm
